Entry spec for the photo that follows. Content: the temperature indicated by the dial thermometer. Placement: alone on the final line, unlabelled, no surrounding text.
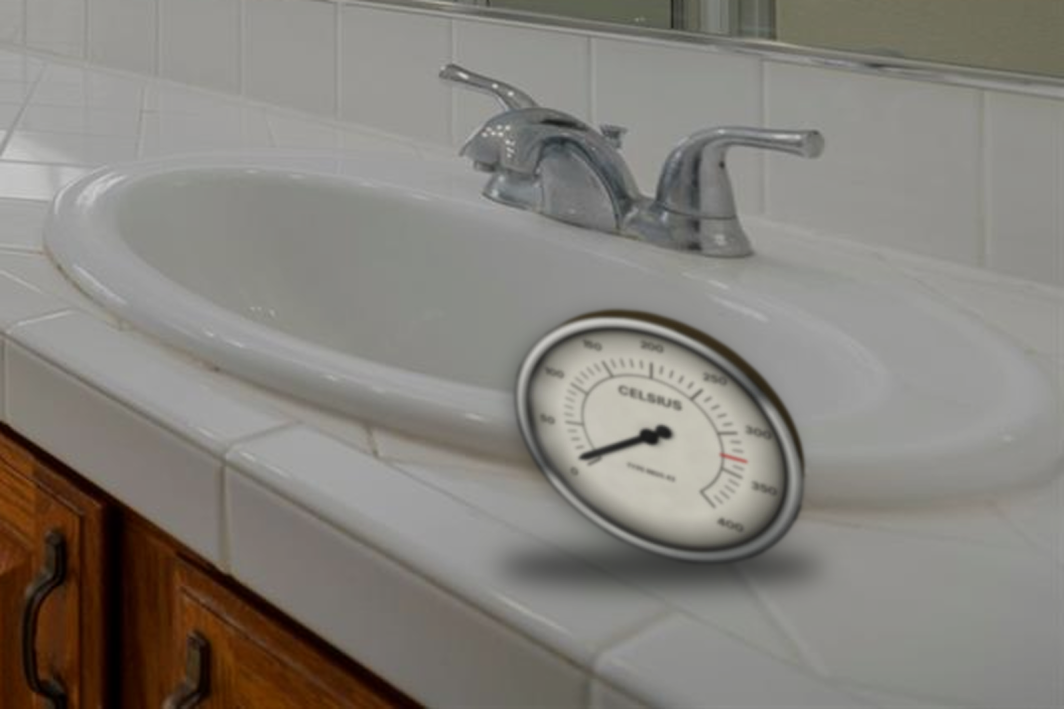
10 °C
